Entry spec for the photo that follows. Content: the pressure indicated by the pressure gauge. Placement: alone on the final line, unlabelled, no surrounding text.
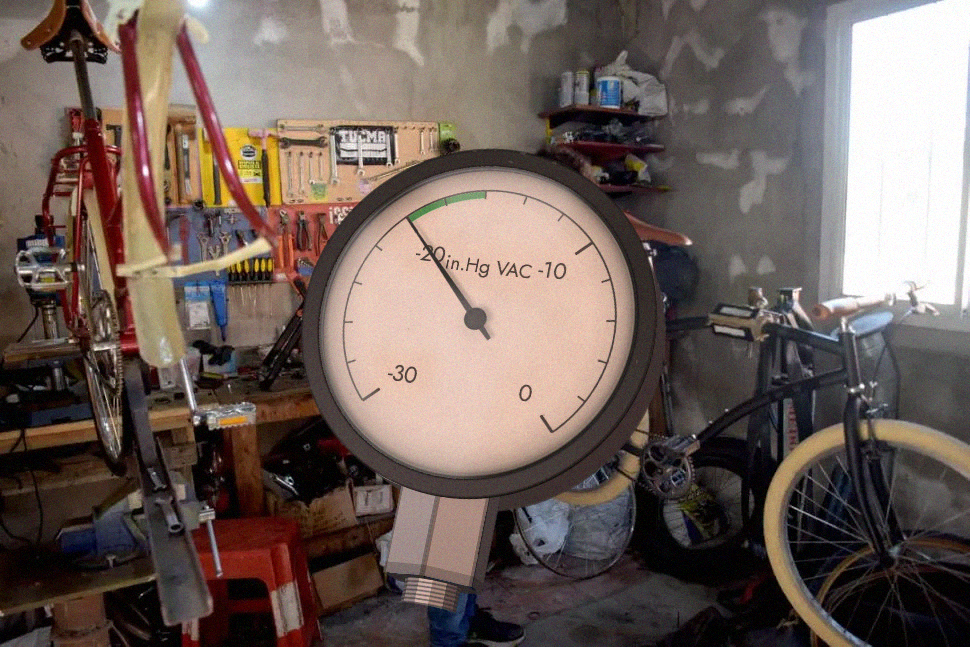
-20 inHg
